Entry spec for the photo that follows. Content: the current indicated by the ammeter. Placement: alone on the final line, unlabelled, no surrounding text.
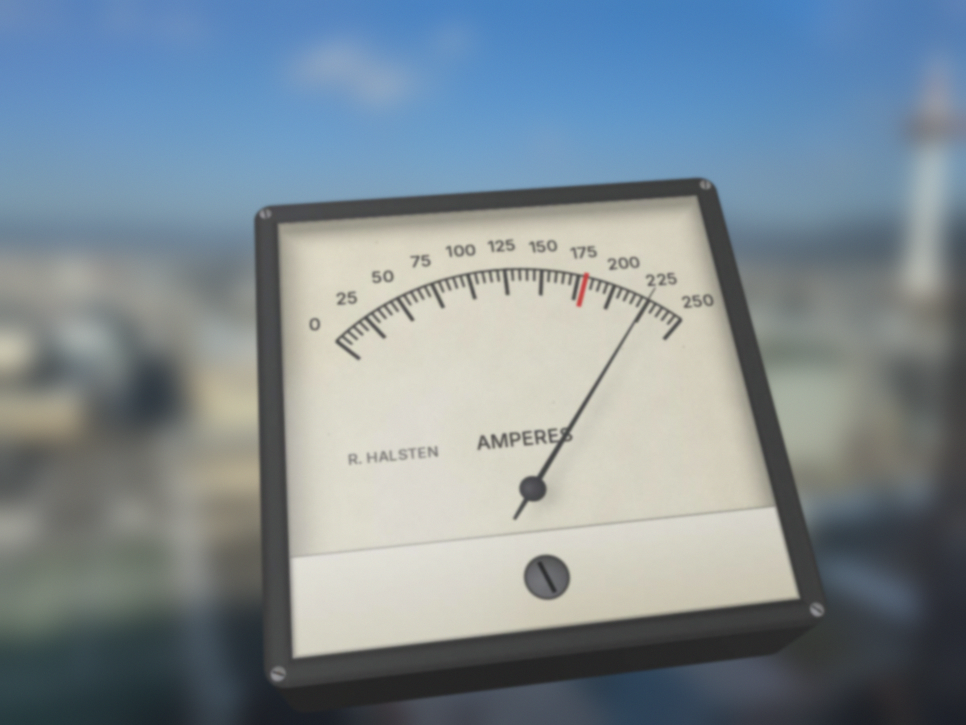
225 A
